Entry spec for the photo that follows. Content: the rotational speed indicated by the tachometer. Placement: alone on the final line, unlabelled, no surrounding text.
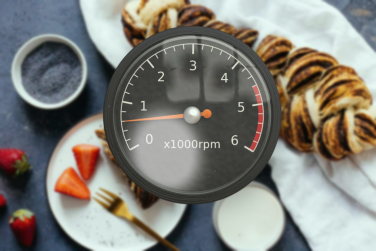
600 rpm
